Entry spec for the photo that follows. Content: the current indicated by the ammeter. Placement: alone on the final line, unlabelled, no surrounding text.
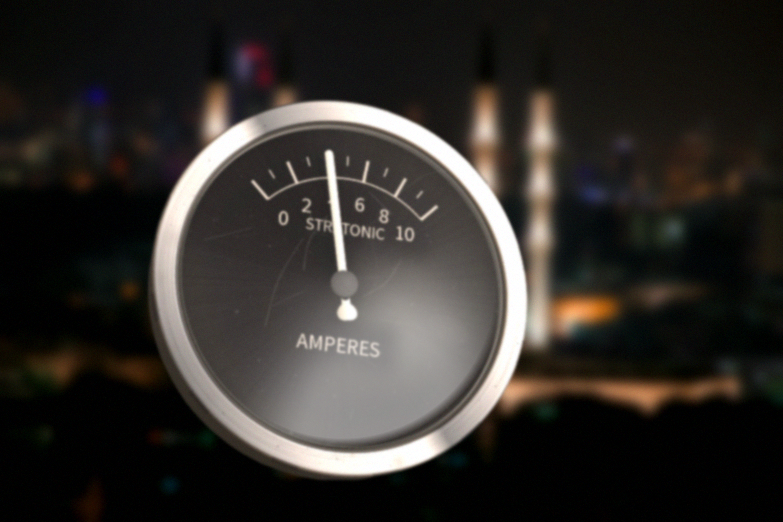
4 A
